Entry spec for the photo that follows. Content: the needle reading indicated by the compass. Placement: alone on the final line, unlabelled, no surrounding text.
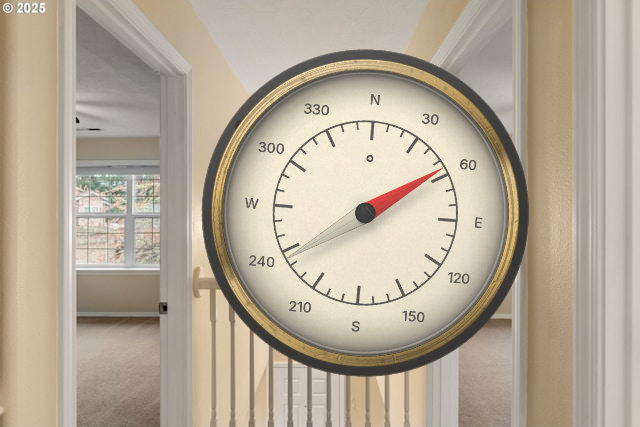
55 °
